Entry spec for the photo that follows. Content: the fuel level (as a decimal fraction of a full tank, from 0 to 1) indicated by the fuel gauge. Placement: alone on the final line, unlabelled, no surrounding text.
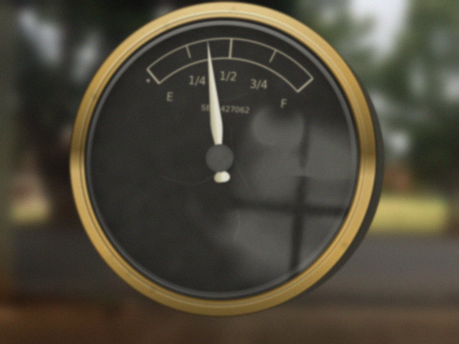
0.375
